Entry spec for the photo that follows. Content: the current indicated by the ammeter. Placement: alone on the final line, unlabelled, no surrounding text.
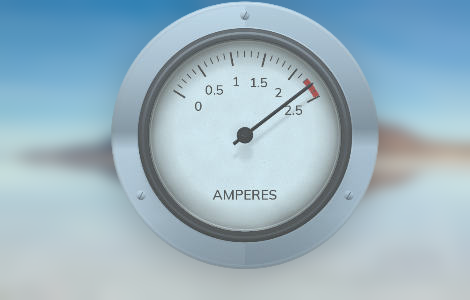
2.3 A
